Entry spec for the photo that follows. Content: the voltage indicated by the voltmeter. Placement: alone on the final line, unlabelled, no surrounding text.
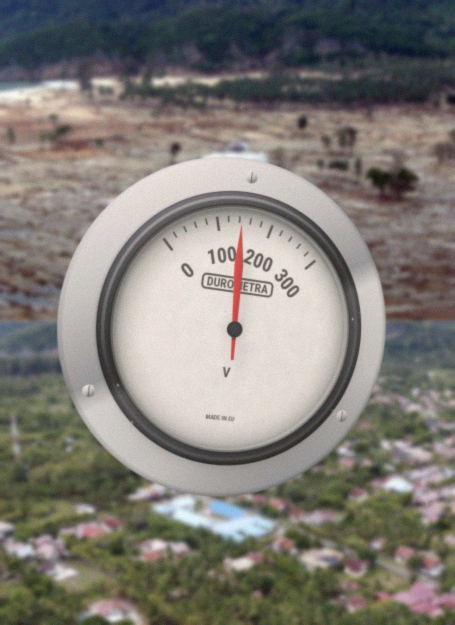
140 V
